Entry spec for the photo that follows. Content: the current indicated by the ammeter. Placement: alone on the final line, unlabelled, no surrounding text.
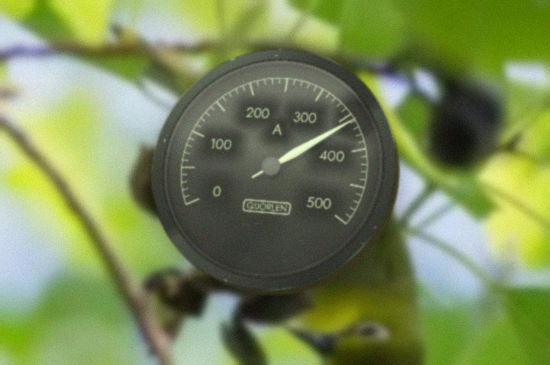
360 A
